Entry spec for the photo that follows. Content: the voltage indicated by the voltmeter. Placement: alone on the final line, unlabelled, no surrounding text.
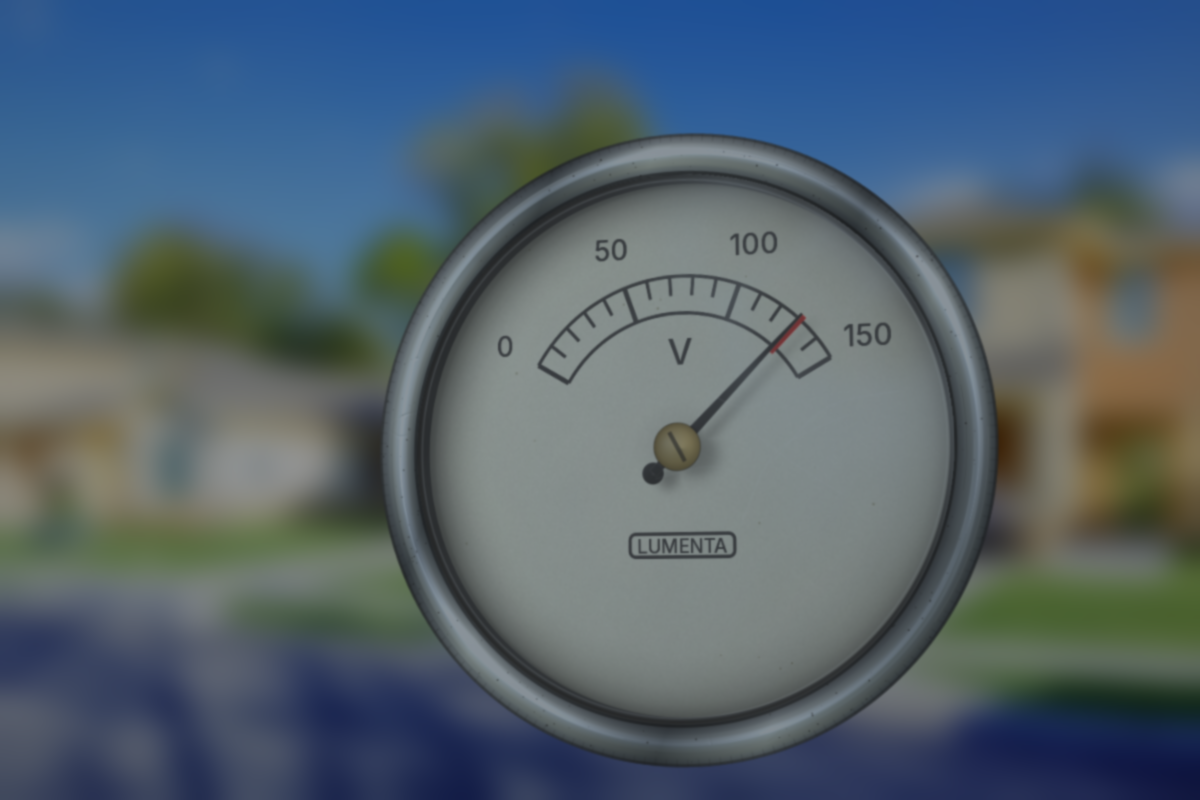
130 V
